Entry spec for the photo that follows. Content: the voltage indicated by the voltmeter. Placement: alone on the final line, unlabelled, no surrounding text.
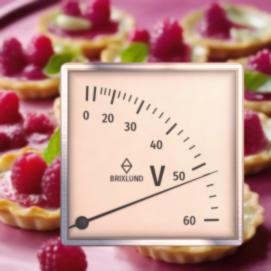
52 V
